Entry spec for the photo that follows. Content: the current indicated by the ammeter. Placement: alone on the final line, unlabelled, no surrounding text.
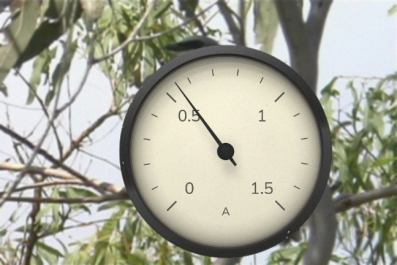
0.55 A
